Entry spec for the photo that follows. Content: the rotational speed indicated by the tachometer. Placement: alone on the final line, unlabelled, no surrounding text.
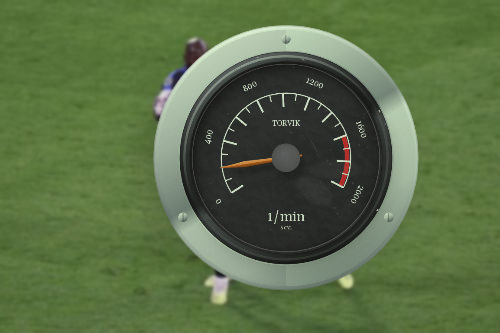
200 rpm
